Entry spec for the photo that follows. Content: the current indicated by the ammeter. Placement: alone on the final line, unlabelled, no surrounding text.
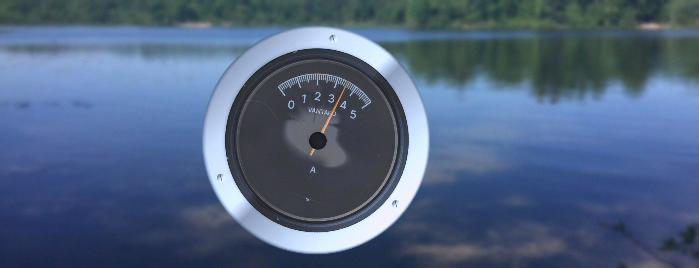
3.5 A
